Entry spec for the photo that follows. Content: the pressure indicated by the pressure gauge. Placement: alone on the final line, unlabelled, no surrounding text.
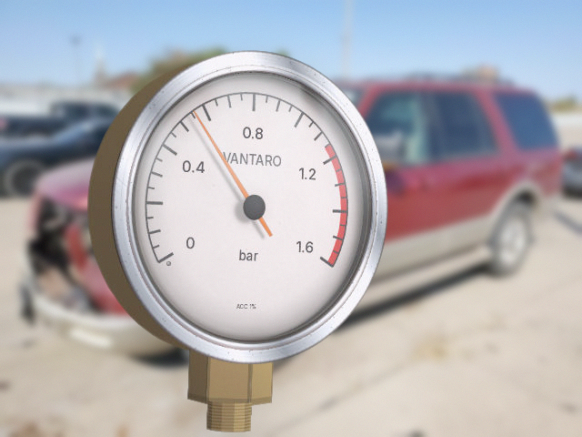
0.55 bar
